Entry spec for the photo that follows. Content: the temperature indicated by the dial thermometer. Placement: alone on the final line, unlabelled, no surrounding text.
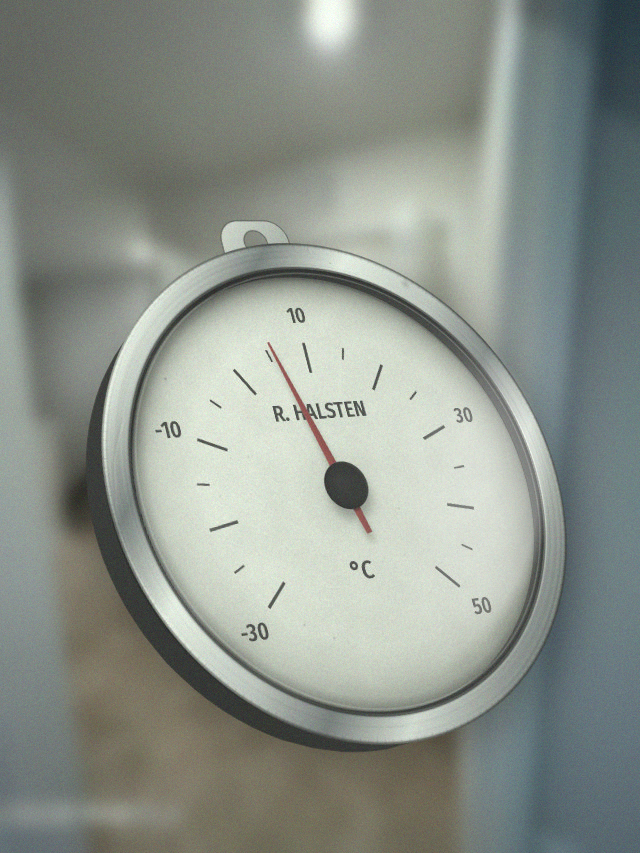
5 °C
